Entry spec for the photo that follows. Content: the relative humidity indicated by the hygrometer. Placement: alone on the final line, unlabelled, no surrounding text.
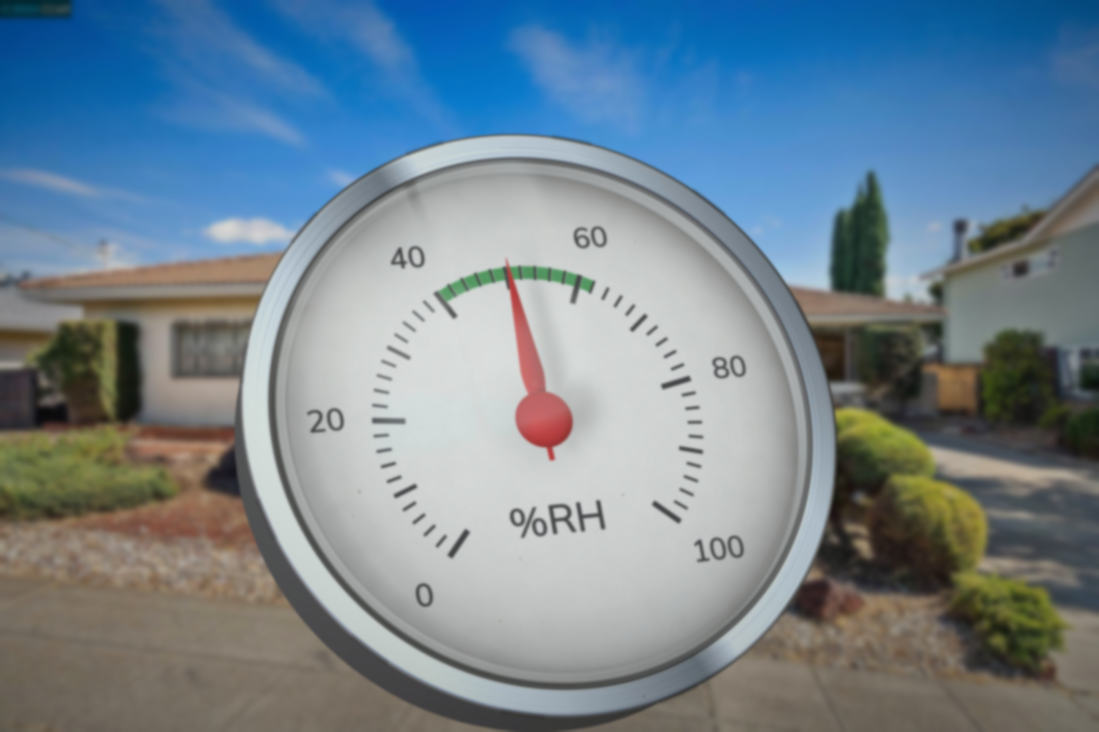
50 %
